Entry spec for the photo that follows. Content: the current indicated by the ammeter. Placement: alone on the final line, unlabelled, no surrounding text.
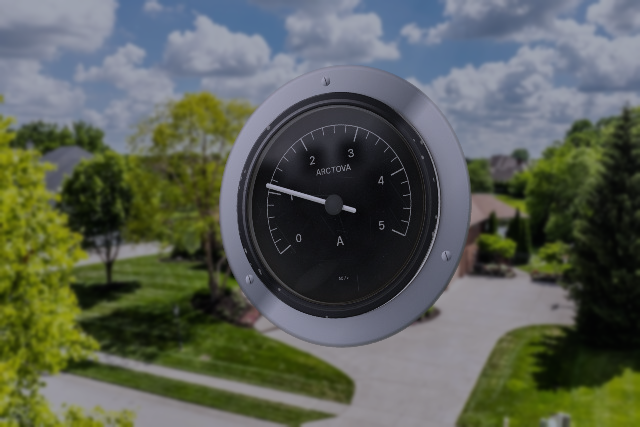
1.1 A
